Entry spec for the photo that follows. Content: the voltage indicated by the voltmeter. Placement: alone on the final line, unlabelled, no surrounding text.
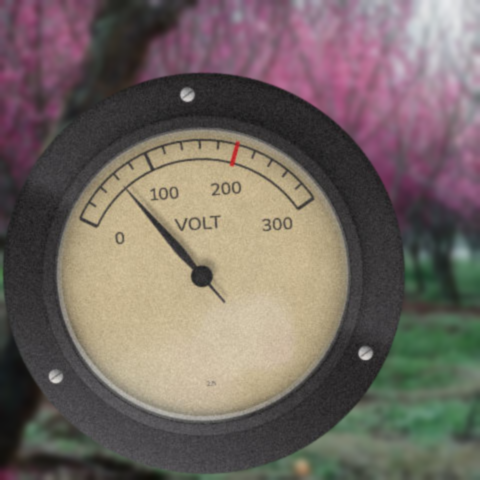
60 V
